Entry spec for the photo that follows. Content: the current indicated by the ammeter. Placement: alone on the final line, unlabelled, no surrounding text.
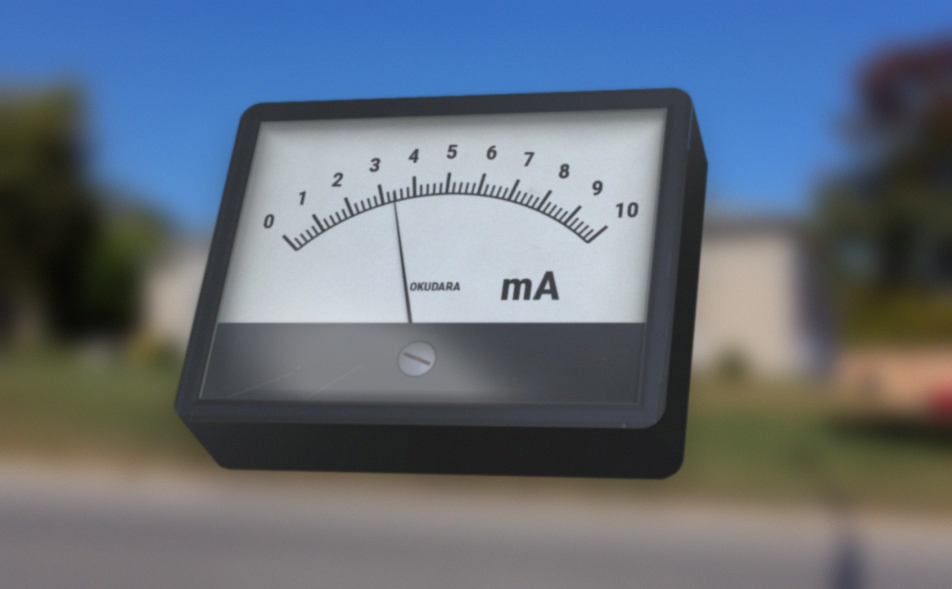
3.4 mA
